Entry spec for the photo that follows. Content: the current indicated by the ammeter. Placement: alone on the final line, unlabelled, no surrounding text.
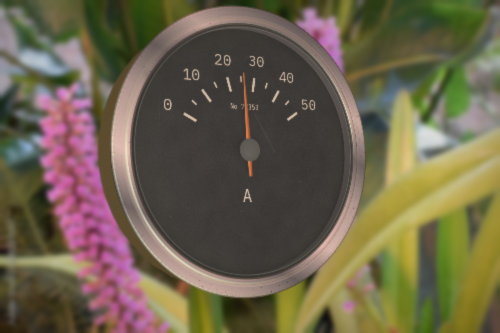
25 A
